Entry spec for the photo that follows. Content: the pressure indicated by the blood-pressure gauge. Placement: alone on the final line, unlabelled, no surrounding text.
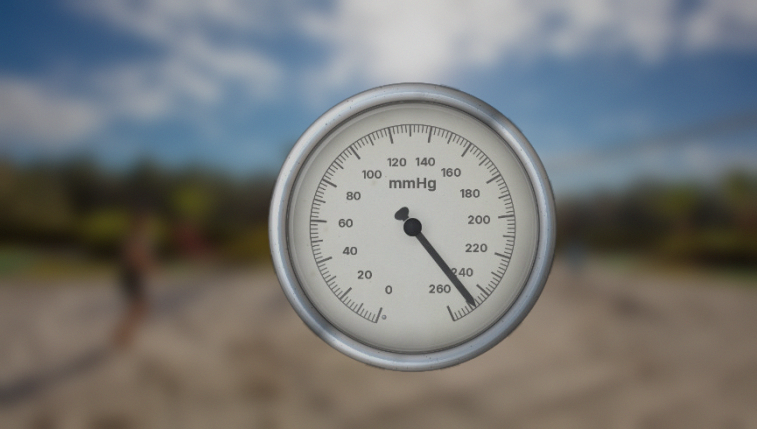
248 mmHg
